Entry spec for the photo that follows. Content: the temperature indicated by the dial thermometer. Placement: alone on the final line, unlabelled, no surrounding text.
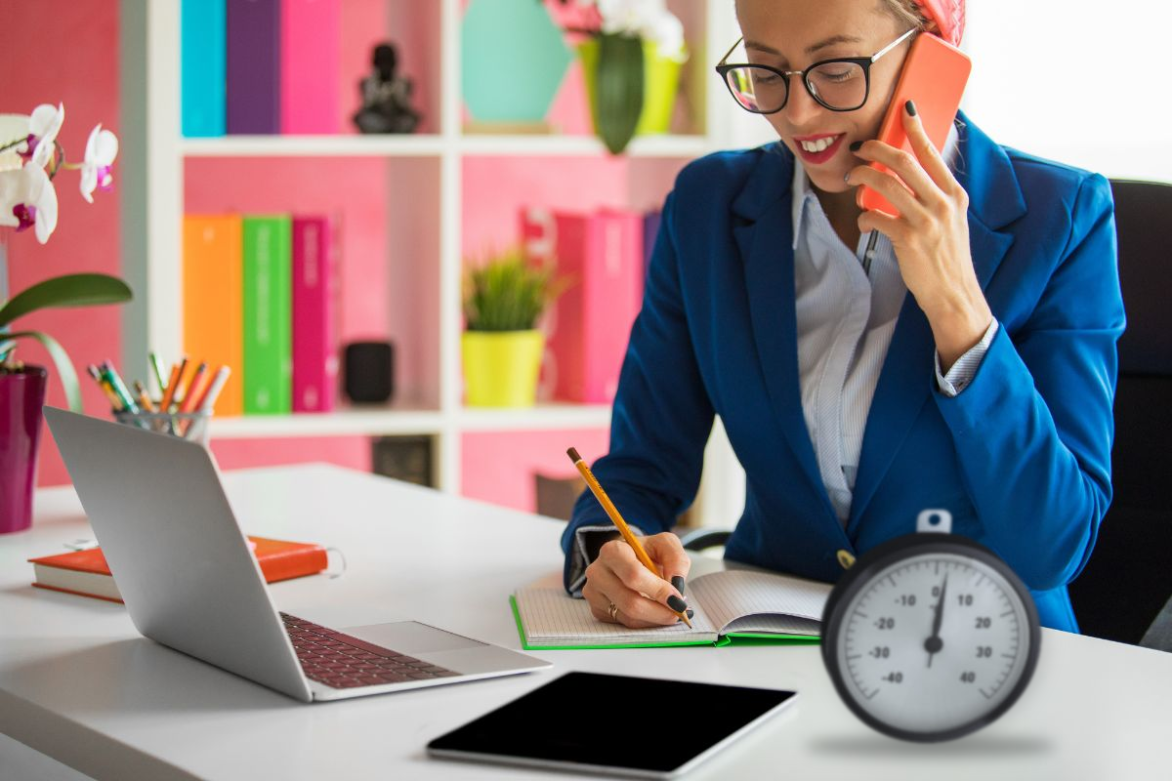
2 °C
